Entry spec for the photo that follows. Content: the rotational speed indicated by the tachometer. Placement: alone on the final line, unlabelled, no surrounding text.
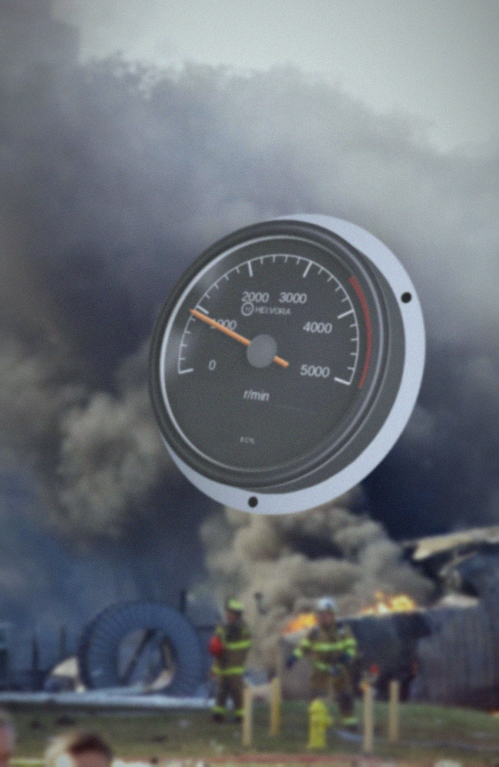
900 rpm
